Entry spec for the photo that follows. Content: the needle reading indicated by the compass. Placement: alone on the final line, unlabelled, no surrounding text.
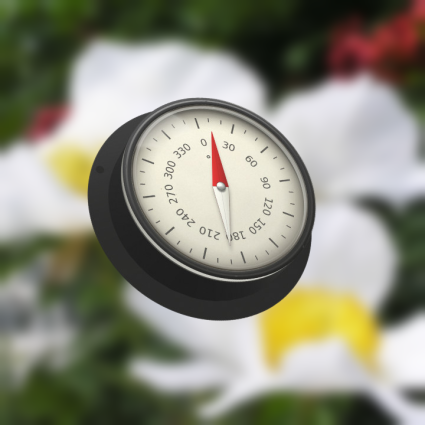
10 °
